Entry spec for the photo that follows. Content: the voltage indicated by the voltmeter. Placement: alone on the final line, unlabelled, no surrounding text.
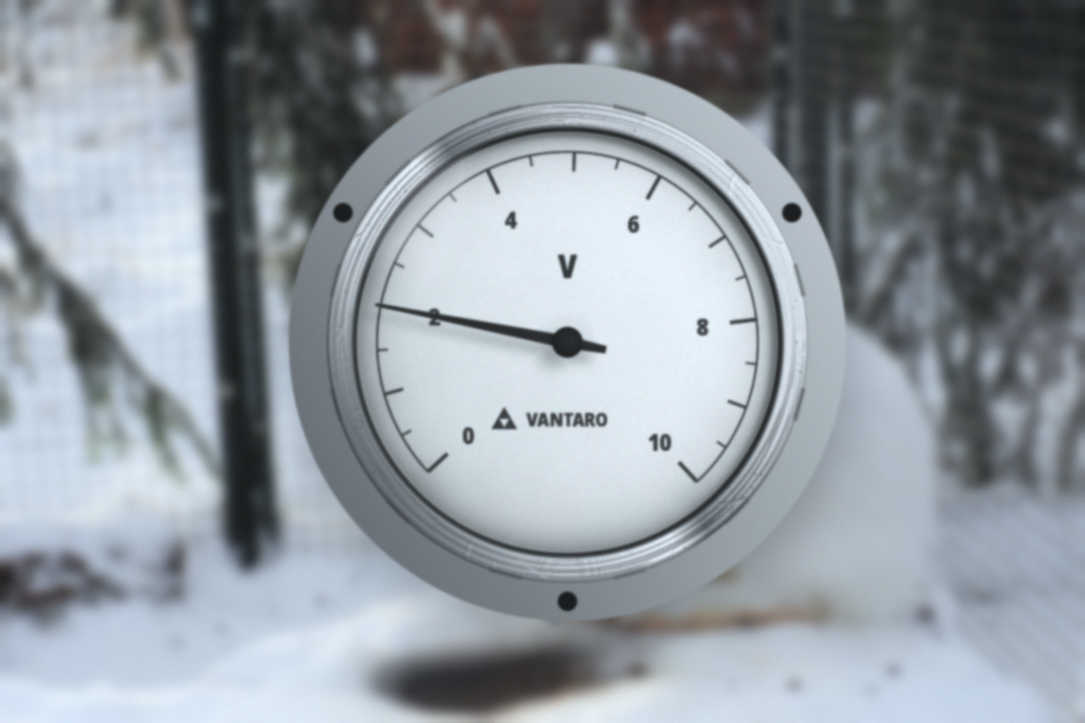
2 V
